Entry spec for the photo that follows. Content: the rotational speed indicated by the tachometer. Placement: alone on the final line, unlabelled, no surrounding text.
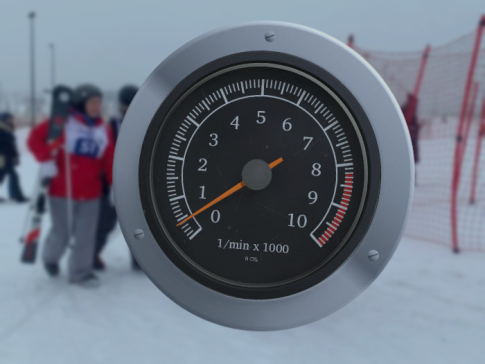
400 rpm
